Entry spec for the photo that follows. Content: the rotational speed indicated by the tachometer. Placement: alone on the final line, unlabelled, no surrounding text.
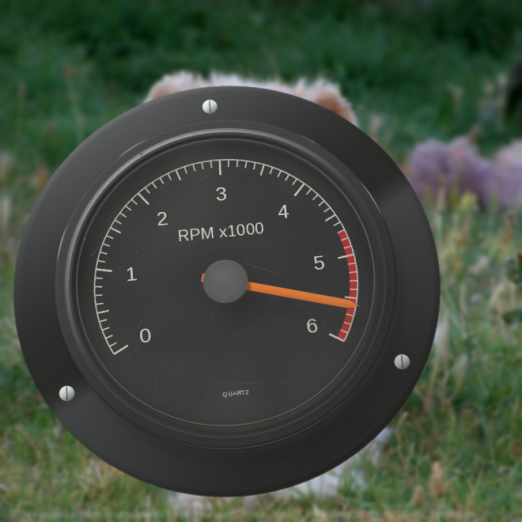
5600 rpm
